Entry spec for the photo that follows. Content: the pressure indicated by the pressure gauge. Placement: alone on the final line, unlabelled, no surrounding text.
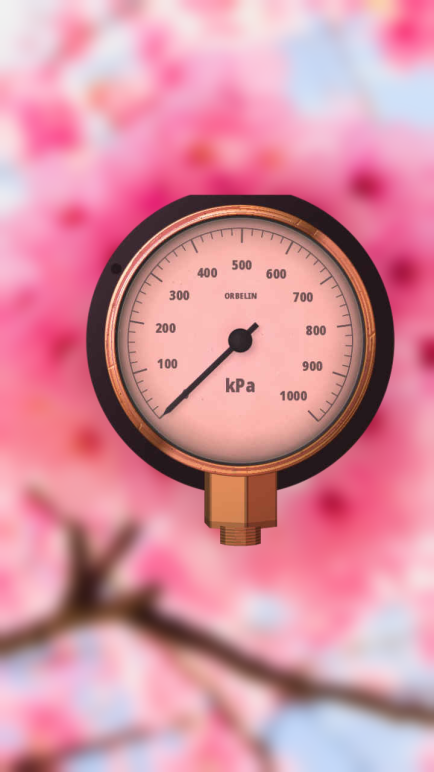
0 kPa
